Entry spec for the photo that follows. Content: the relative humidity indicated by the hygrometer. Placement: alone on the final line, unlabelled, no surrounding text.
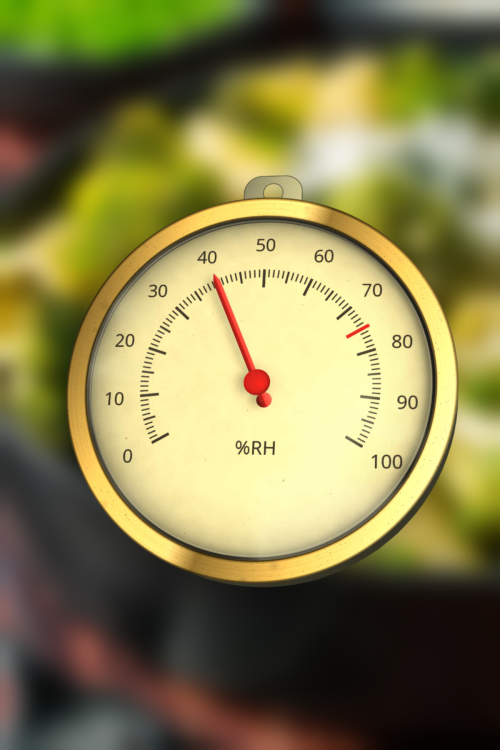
40 %
